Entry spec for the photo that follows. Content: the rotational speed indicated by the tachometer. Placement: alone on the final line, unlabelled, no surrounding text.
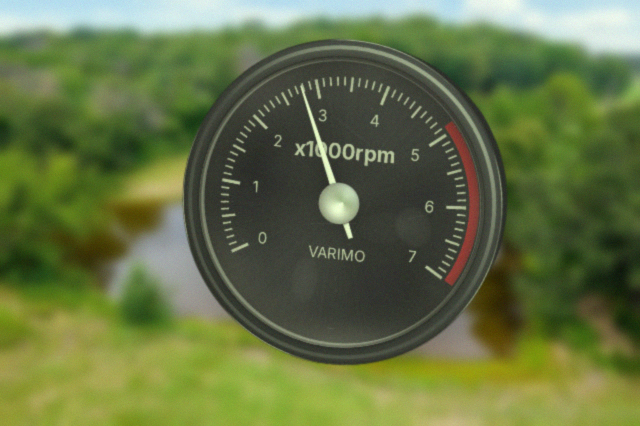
2800 rpm
